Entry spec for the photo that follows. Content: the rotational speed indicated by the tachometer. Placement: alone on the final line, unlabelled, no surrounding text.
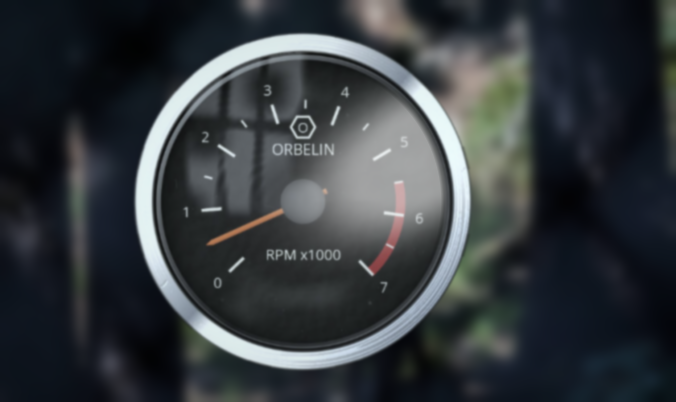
500 rpm
